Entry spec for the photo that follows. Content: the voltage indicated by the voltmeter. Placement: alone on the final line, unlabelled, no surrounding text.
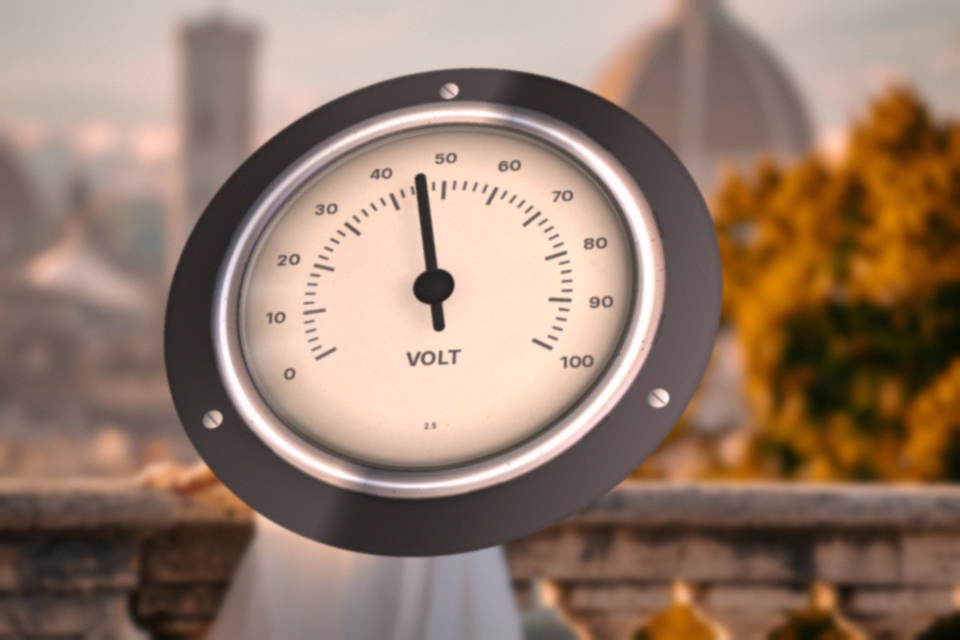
46 V
